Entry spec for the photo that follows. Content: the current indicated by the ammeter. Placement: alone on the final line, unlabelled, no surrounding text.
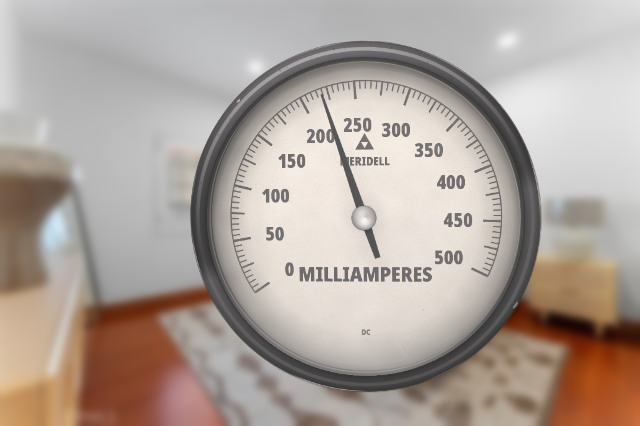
220 mA
